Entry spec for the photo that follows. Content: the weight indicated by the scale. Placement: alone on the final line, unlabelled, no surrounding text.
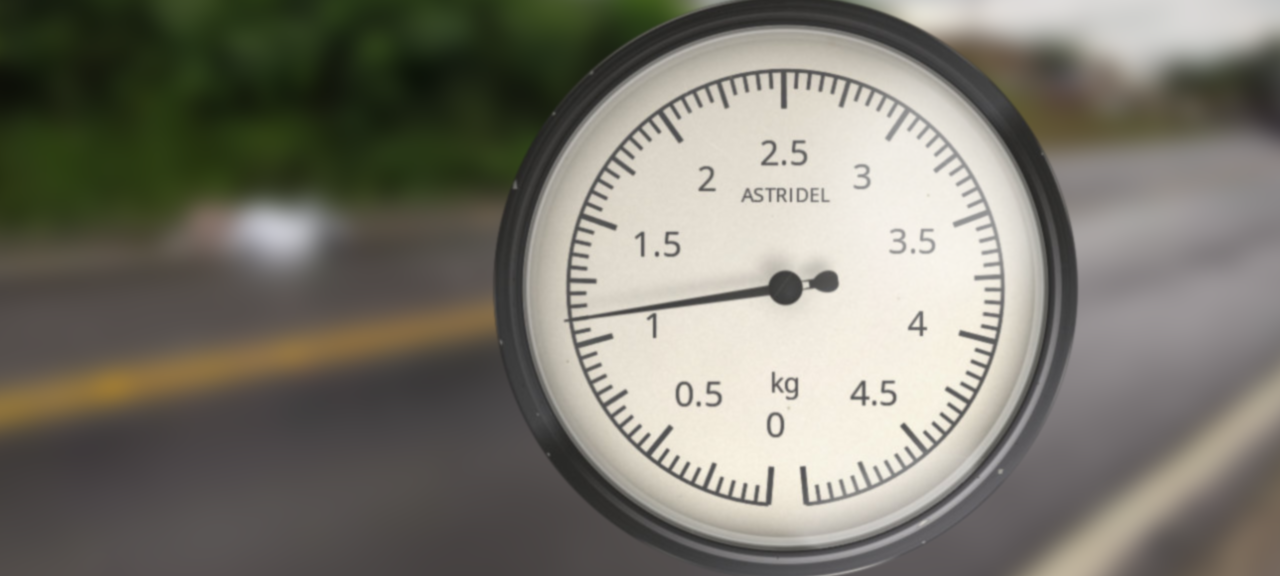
1.1 kg
